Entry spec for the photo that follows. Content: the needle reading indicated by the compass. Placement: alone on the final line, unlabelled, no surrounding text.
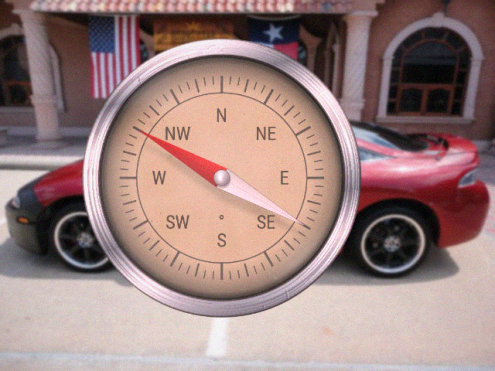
300 °
